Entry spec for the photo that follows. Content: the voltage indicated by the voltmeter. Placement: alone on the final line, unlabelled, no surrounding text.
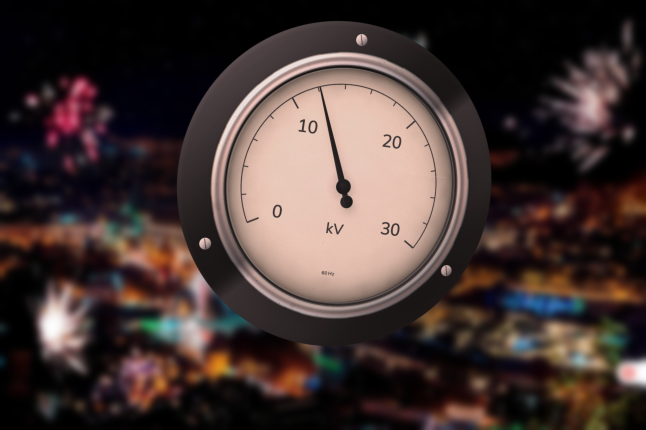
12 kV
